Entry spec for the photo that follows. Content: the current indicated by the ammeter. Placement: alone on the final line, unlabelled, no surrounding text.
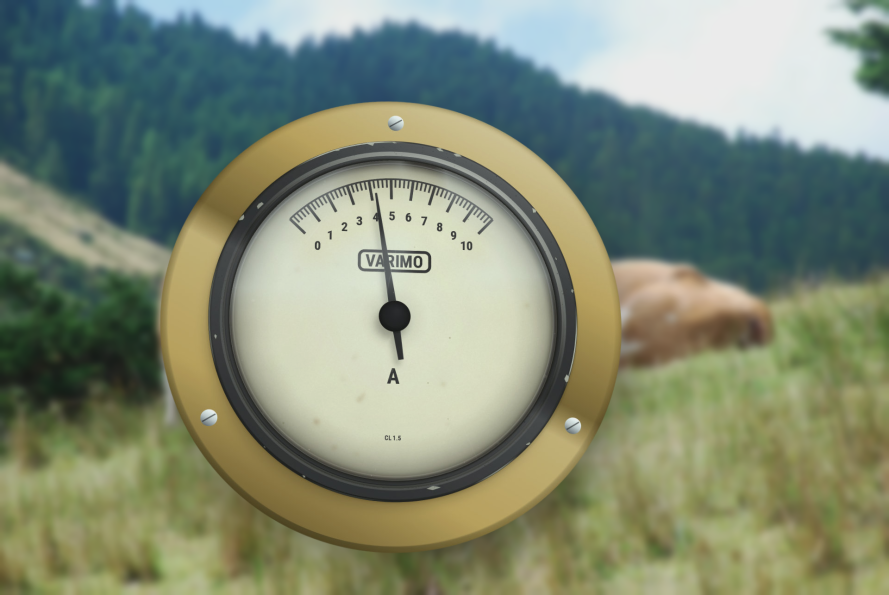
4.2 A
